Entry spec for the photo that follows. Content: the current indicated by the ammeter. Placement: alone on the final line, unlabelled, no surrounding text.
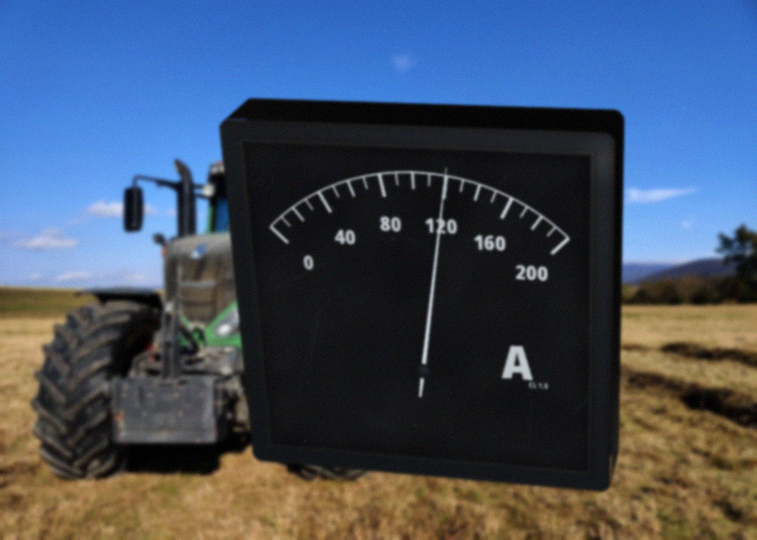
120 A
